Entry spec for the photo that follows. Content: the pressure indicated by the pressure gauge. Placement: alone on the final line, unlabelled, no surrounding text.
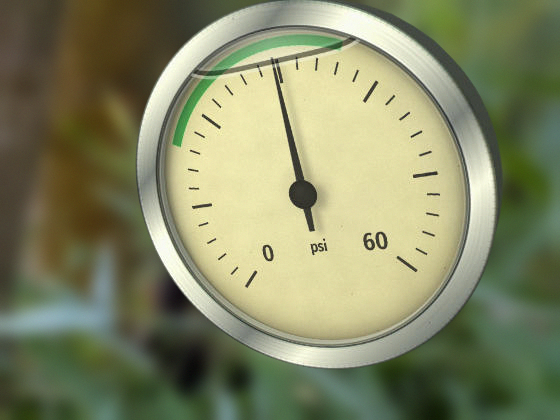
30 psi
